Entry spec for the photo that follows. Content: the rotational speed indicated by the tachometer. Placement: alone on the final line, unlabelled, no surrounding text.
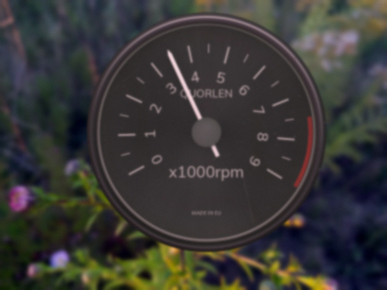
3500 rpm
